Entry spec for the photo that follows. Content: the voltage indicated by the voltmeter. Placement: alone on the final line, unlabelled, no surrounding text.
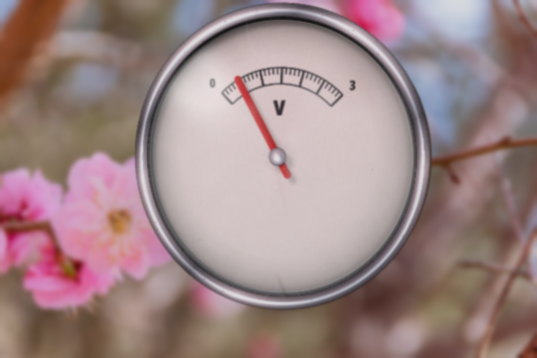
0.5 V
